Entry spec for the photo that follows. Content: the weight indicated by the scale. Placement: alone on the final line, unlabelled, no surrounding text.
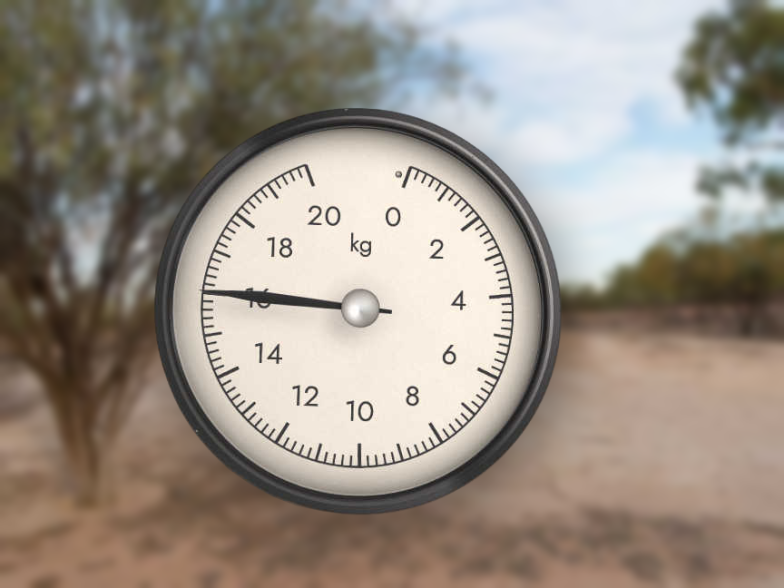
16 kg
